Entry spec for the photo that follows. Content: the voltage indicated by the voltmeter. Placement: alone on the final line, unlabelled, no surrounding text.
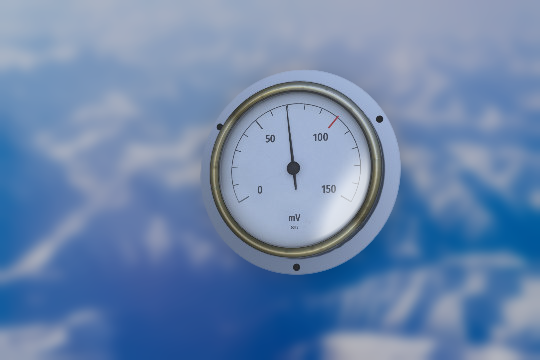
70 mV
